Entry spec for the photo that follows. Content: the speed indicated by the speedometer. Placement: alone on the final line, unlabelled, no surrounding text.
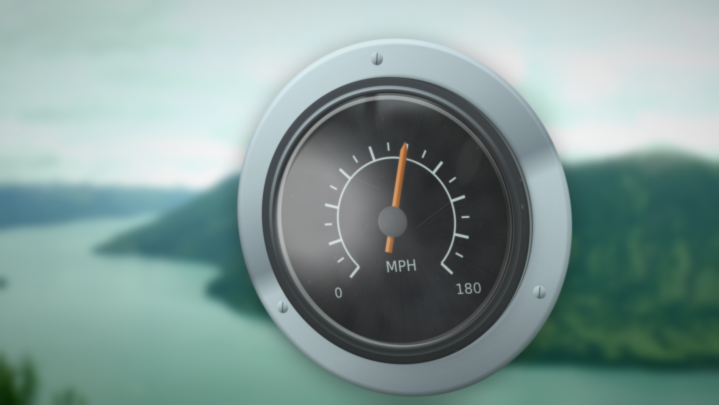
100 mph
